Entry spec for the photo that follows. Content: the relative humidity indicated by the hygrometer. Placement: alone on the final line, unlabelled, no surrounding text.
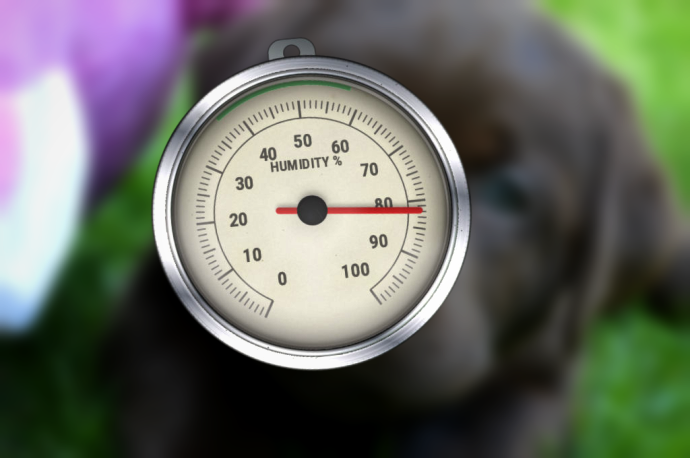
82 %
